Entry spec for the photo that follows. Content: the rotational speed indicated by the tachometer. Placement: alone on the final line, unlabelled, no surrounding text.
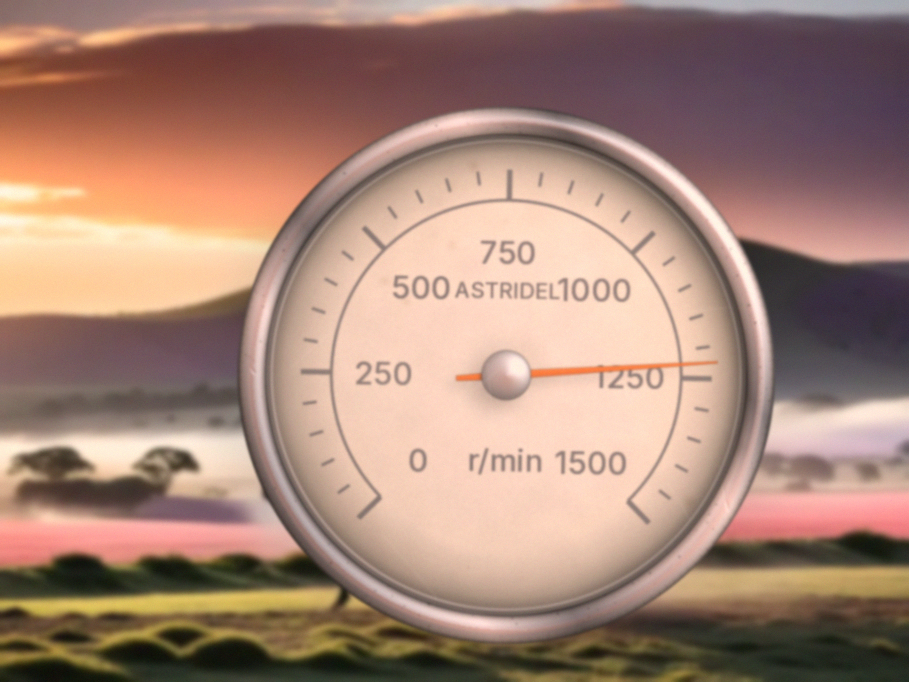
1225 rpm
